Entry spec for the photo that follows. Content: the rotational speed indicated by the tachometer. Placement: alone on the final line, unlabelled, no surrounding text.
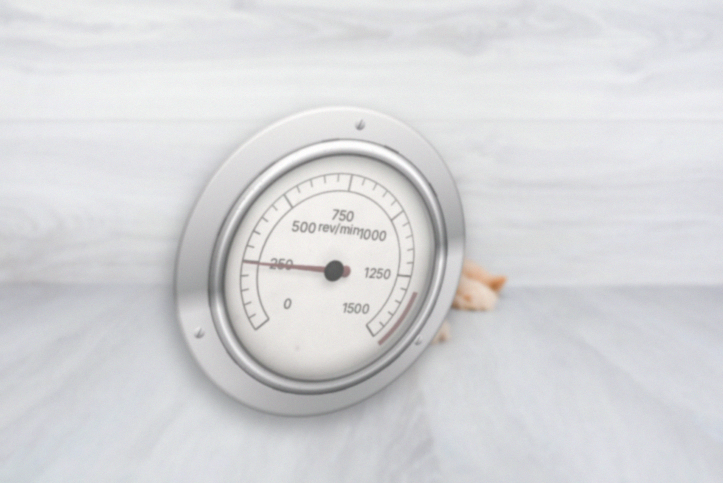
250 rpm
